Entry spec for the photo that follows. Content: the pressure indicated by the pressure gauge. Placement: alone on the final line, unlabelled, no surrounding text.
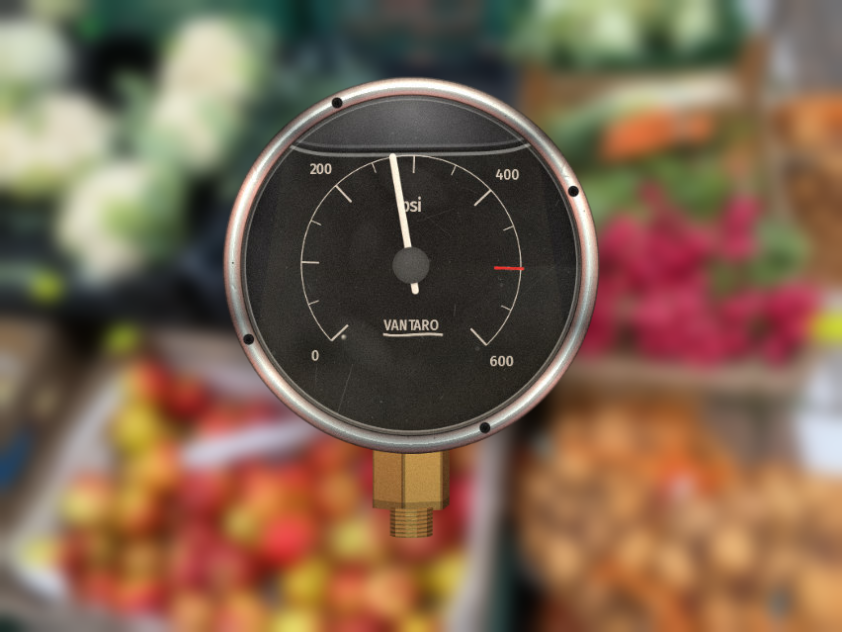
275 psi
